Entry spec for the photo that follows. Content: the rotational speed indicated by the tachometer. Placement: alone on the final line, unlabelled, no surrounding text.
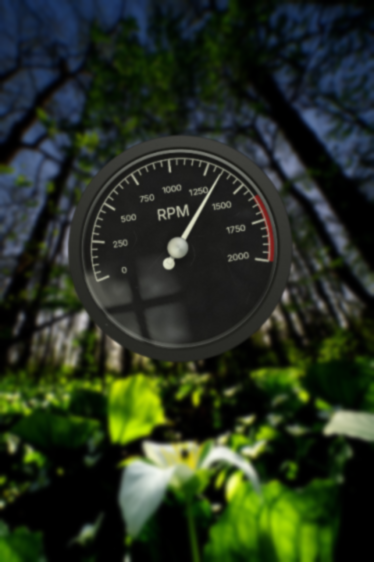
1350 rpm
